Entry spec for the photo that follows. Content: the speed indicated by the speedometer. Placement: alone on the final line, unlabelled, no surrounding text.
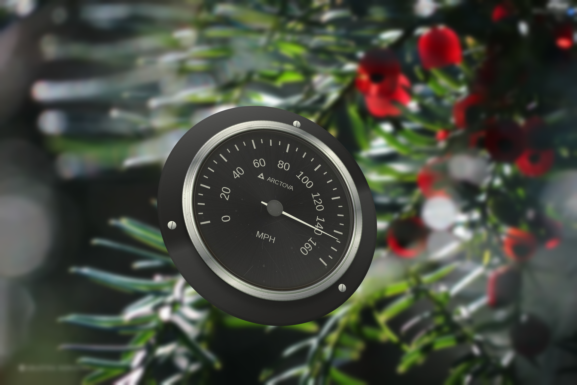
145 mph
